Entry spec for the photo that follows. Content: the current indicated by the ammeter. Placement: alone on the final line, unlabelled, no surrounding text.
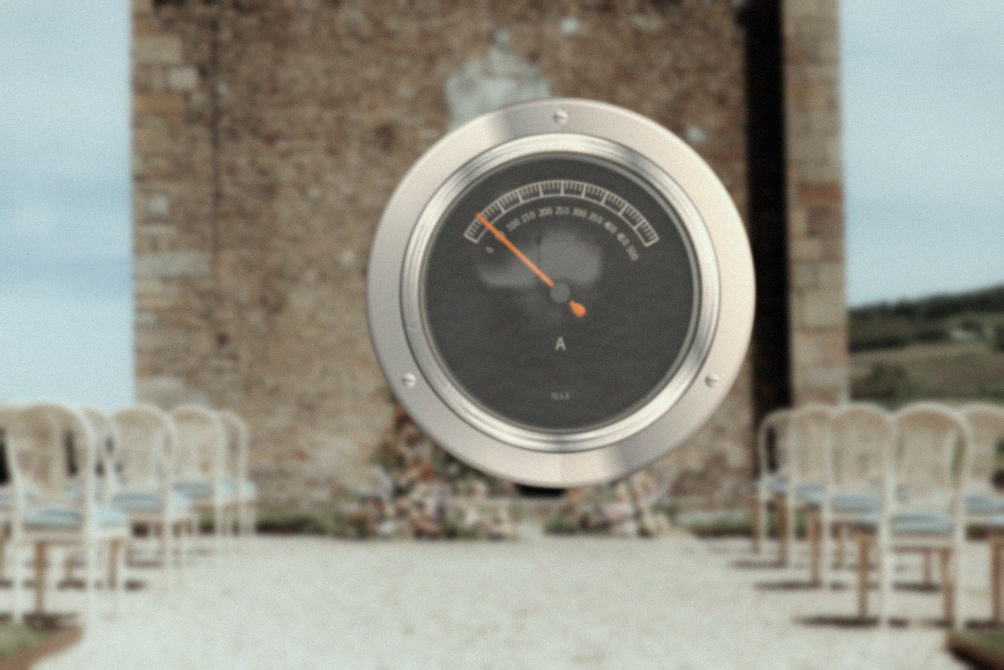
50 A
